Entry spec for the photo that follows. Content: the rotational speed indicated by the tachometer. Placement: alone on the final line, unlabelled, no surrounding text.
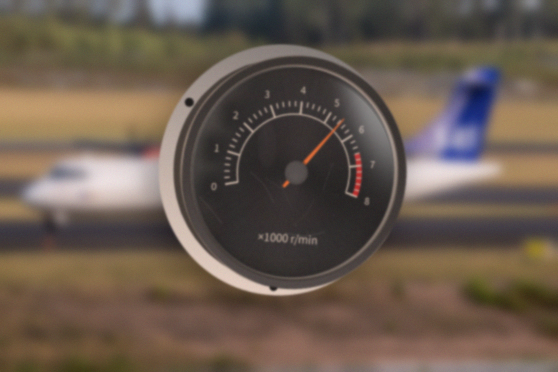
5400 rpm
